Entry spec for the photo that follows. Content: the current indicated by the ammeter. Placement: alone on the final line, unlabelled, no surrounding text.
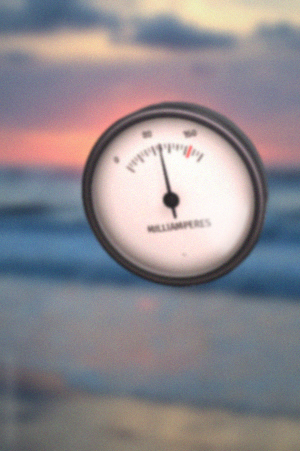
100 mA
